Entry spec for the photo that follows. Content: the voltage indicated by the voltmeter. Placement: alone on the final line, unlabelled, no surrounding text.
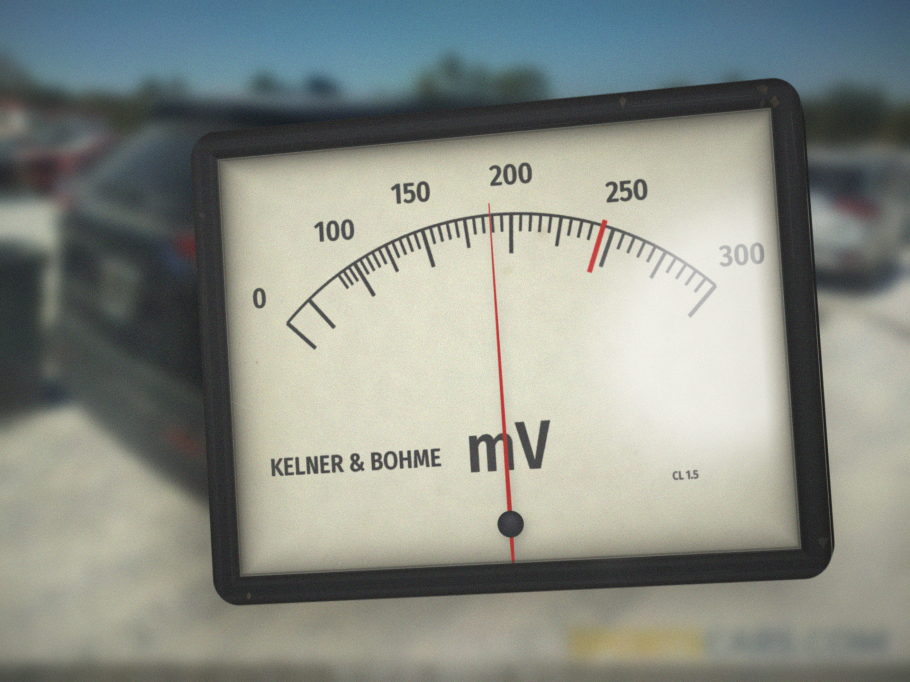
190 mV
